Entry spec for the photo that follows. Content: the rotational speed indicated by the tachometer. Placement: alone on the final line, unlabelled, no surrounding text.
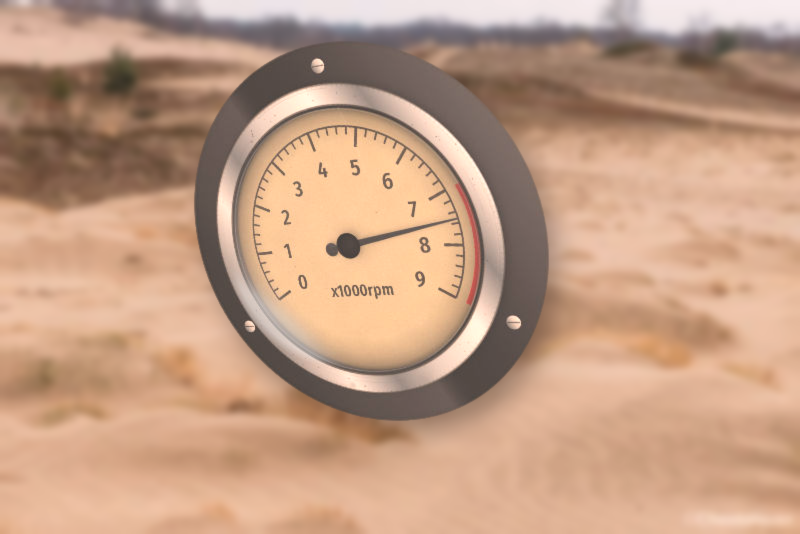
7500 rpm
